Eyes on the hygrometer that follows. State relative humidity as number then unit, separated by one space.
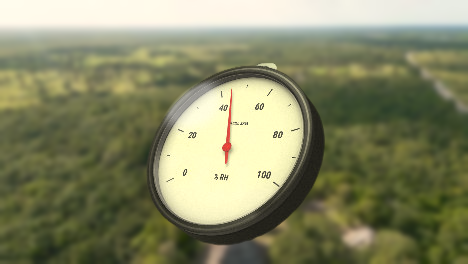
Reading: 45 %
